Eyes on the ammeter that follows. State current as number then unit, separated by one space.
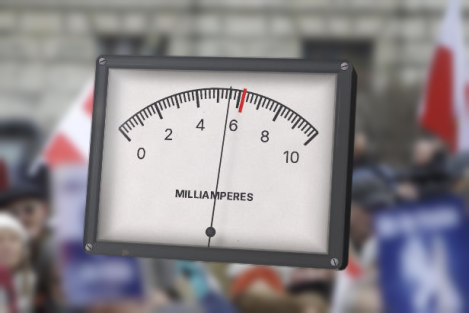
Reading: 5.6 mA
